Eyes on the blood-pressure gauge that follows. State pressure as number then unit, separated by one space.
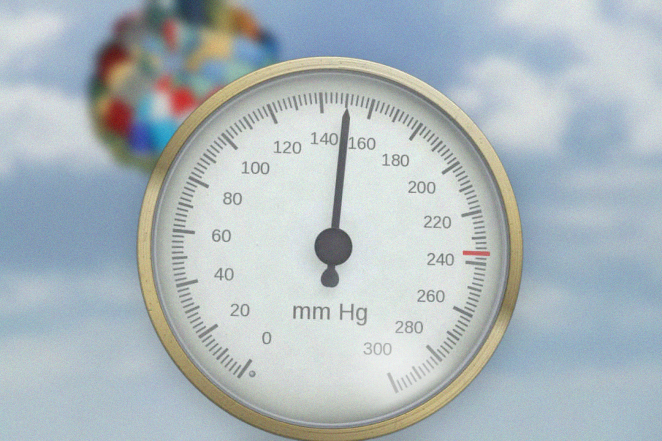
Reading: 150 mmHg
